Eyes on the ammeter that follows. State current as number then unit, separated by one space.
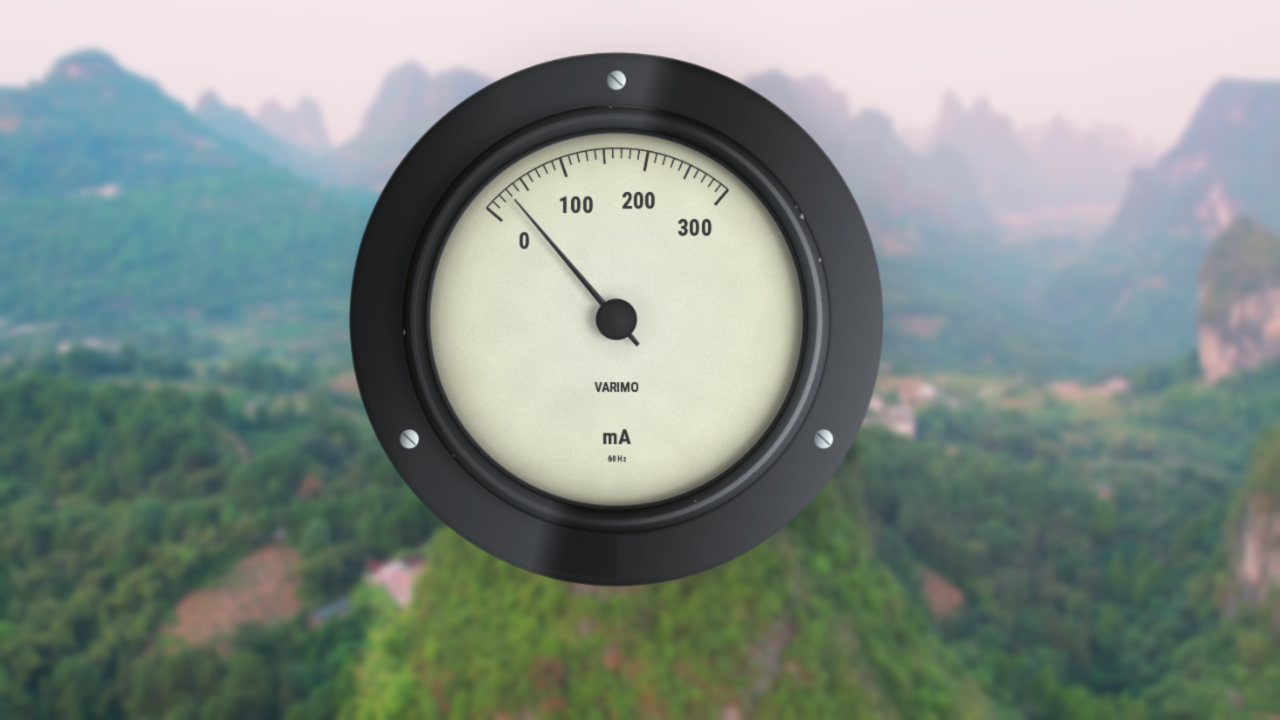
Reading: 30 mA
